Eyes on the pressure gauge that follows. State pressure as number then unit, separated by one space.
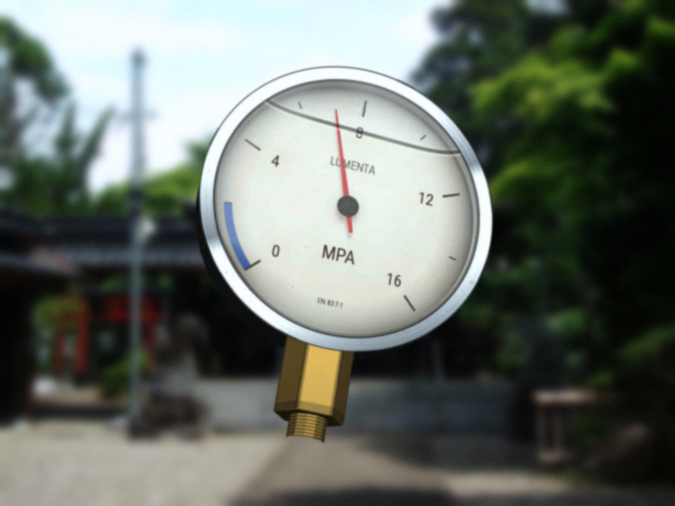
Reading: 7 MPa
